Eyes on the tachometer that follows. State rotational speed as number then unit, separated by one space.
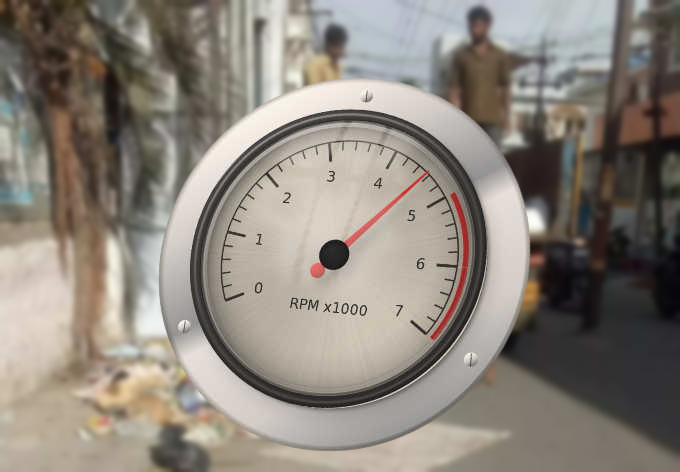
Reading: 4600 rpm
